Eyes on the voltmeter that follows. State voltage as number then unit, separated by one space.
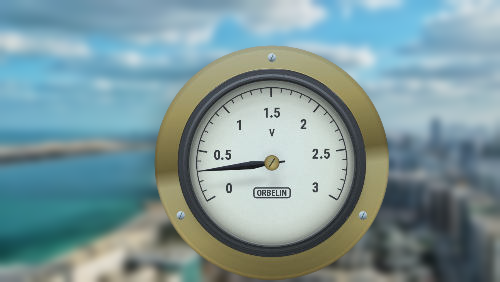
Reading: 0.3 V
